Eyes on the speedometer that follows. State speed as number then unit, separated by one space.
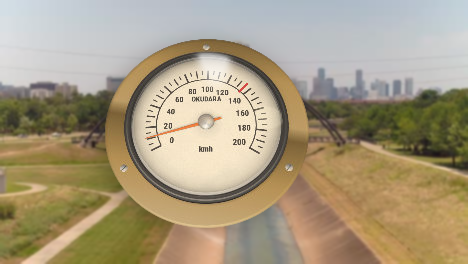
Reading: 10 km/h
